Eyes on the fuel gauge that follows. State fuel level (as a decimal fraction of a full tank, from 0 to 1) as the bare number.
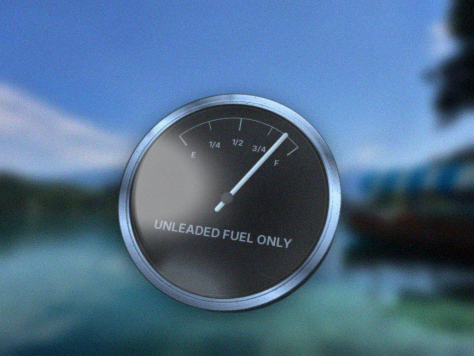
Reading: 0.875
